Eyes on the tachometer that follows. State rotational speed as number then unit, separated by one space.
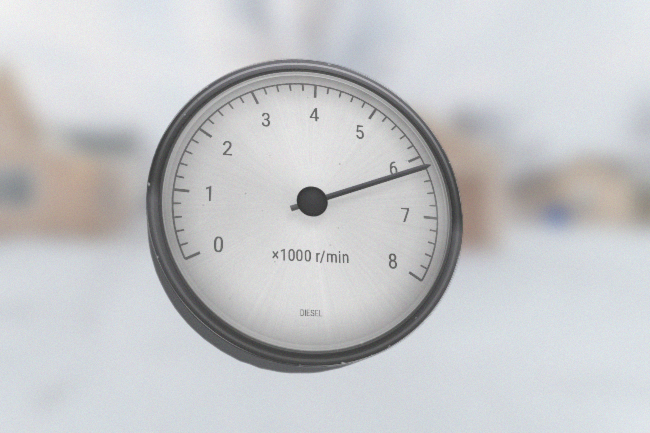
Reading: 6200 rpm
